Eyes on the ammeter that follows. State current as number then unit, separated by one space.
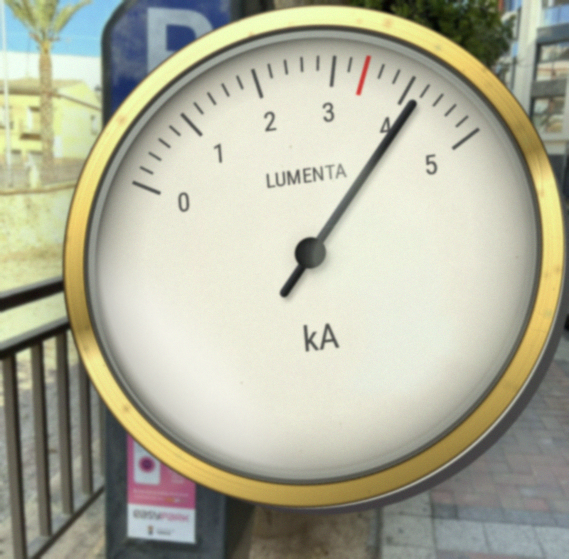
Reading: 4.2 kA
